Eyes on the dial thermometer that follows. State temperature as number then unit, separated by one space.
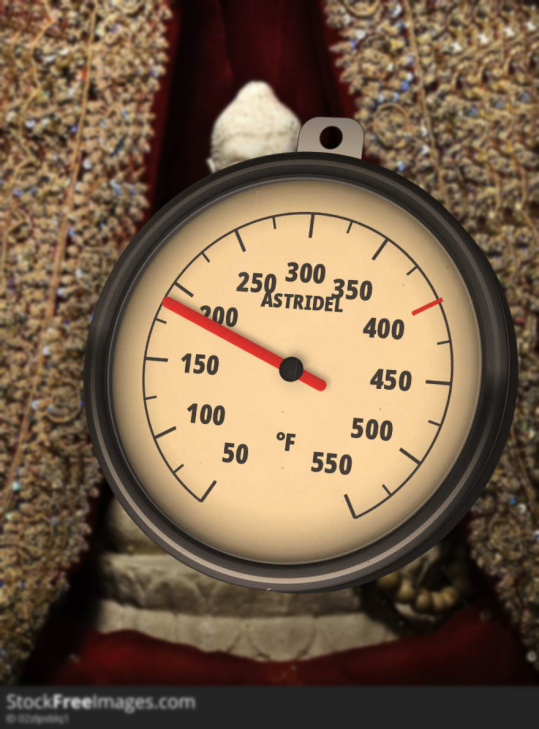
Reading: 187.5 °F
